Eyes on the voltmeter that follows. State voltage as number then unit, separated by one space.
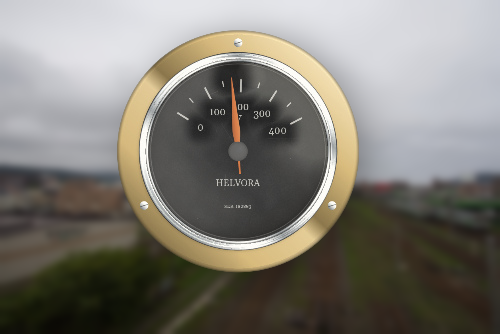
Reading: 175 V
